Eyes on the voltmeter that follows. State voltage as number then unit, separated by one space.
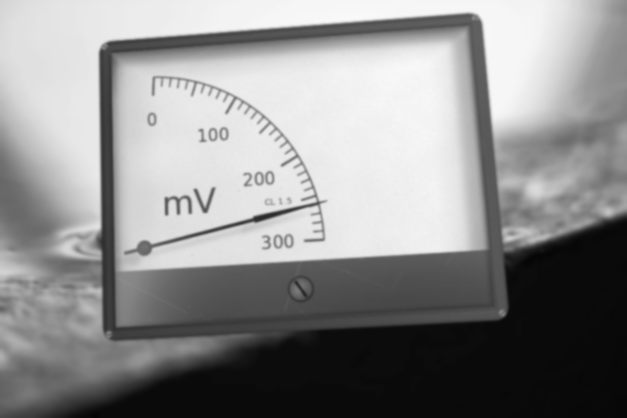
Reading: 260 mV
